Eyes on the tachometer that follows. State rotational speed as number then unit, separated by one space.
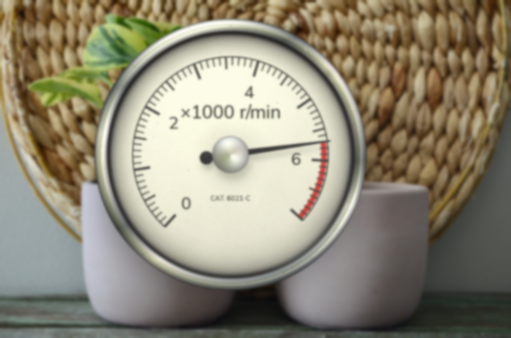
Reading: 5700 rpm
